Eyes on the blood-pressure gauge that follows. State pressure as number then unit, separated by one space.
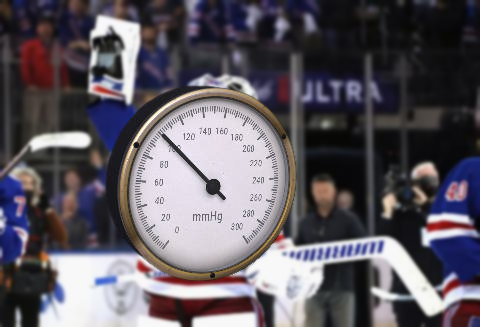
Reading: 100 mmHg
